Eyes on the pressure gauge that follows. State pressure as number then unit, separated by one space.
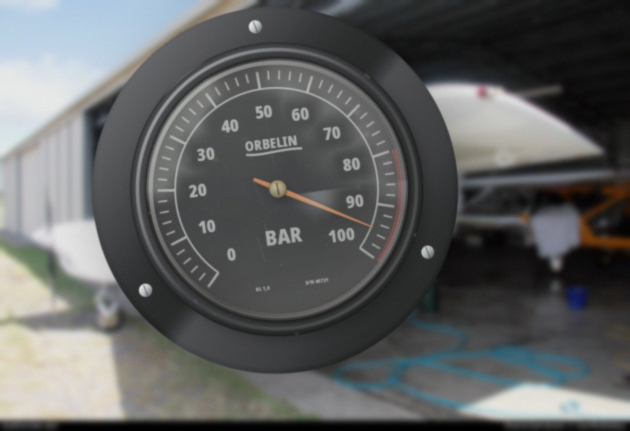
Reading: 95 bar
